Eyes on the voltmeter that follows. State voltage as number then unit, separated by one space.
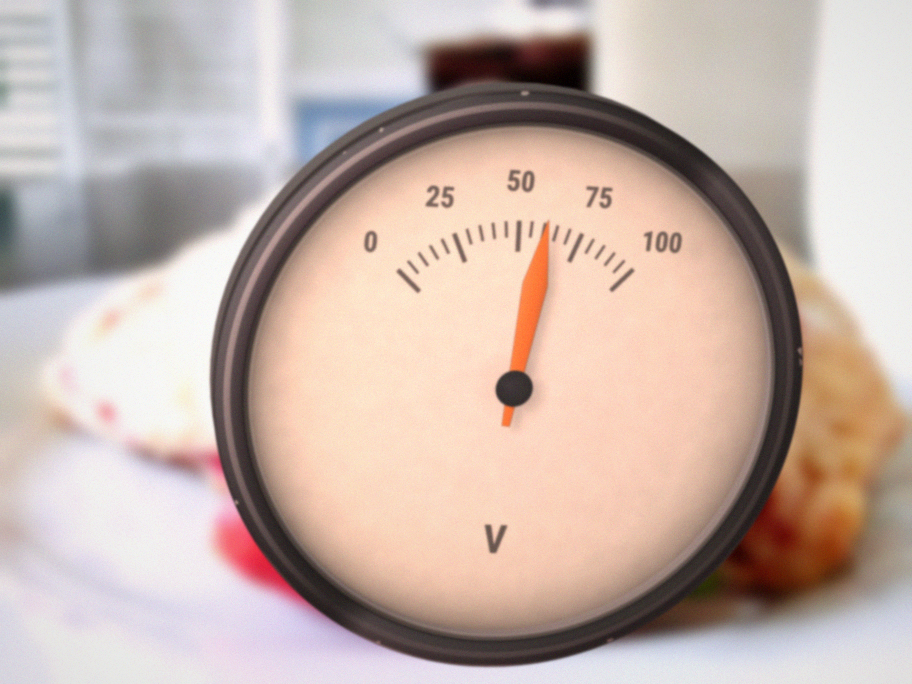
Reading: 60 V
